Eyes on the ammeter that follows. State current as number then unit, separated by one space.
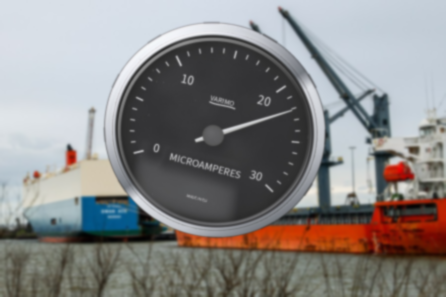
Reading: 22 µA
